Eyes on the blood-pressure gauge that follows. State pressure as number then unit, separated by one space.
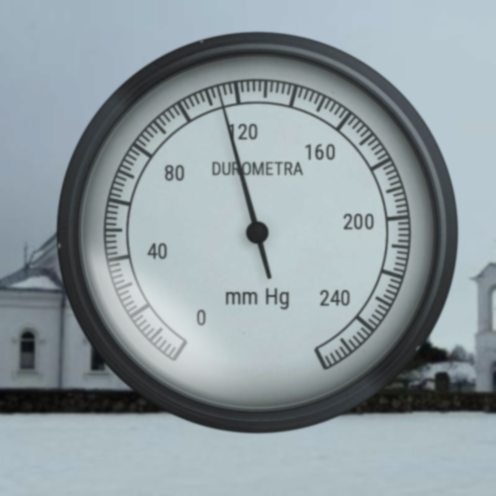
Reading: 114 mmHg
